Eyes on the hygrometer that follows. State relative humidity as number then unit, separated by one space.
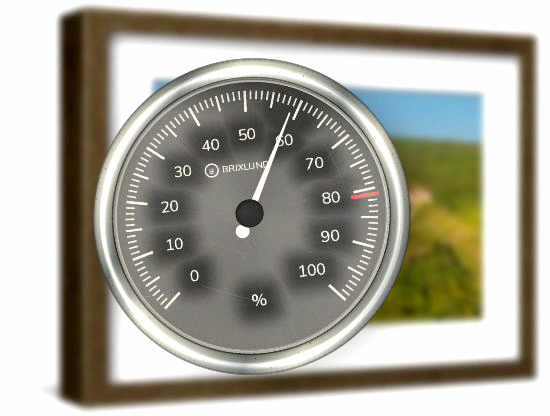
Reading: 59 %
